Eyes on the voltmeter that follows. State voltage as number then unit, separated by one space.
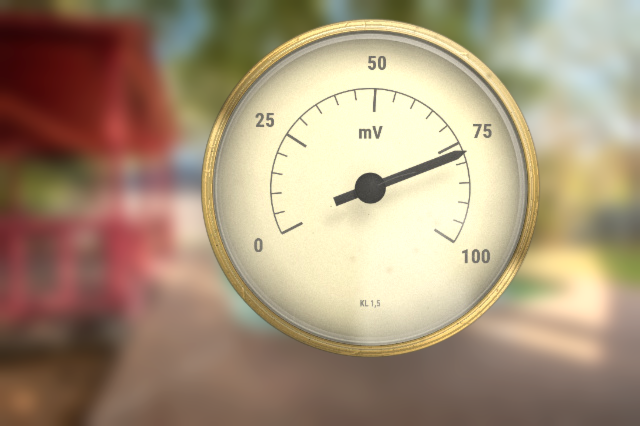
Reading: 77.5 mV
